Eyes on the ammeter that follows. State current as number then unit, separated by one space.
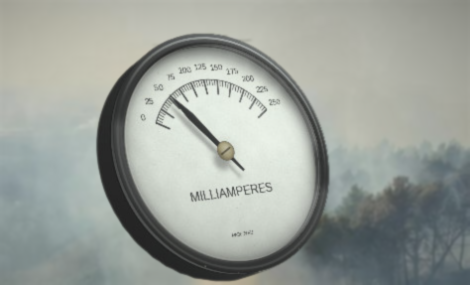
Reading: 50 mA
